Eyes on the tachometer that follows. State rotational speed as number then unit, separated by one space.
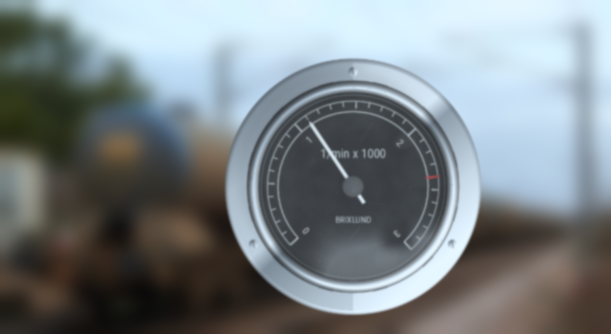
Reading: 1100 rpm
